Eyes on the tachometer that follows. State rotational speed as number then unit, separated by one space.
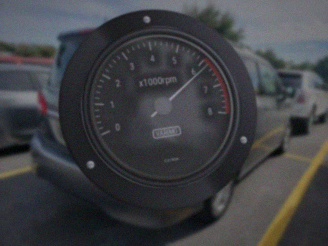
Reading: 6200 rpm
